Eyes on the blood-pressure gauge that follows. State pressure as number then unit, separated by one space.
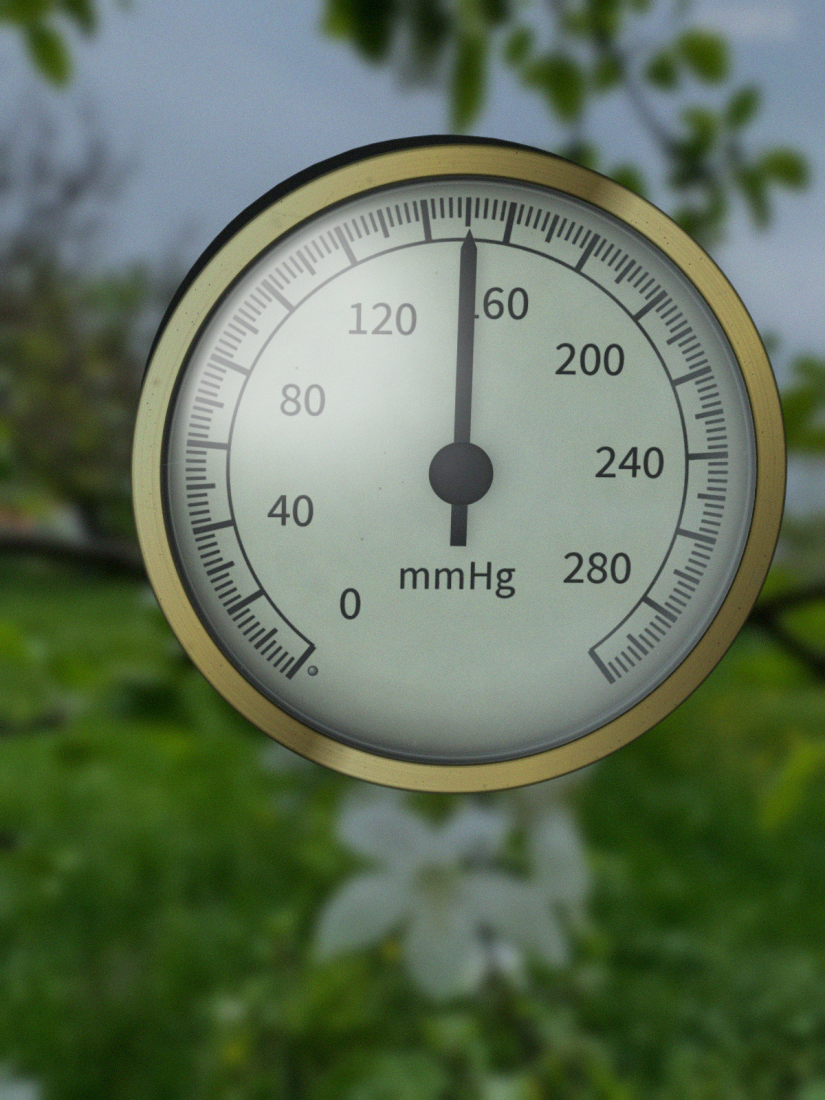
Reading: 150 mmHg
